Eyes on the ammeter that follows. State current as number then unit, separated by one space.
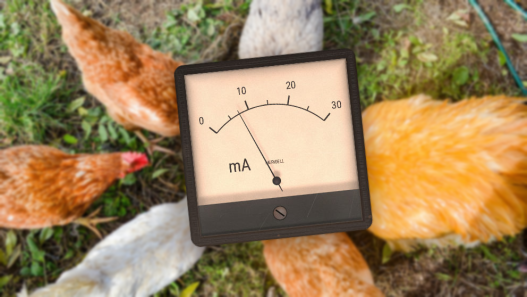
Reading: 7.5 mA
